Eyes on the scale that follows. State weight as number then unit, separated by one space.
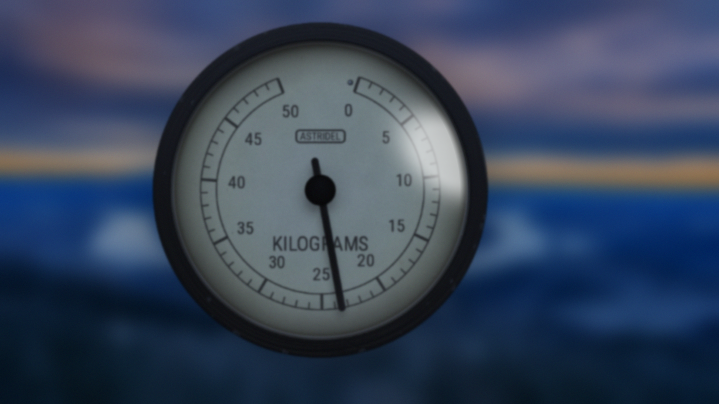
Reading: 23.5 kg
